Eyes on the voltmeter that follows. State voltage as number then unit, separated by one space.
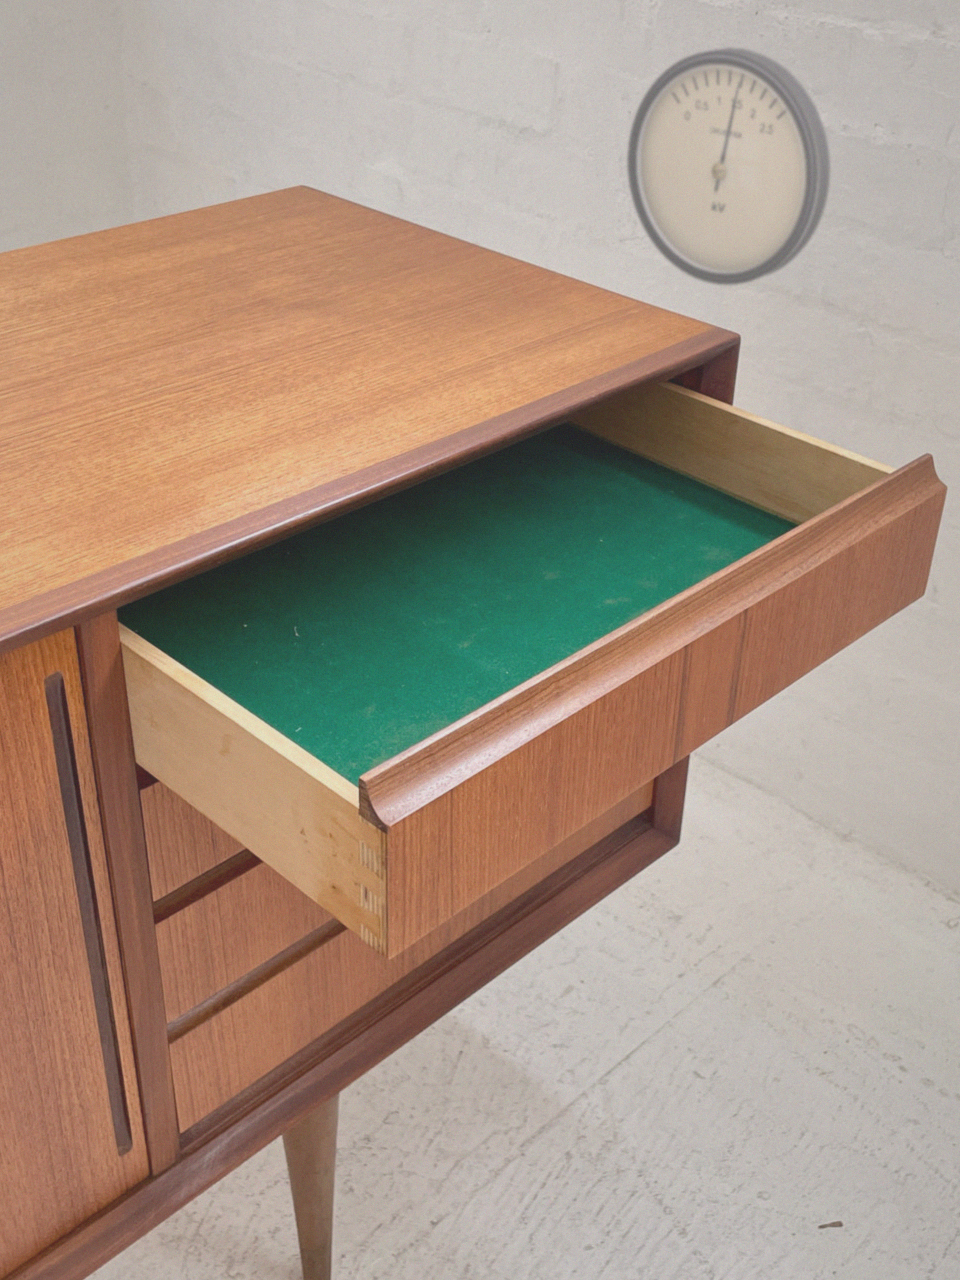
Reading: 1.5 kV
